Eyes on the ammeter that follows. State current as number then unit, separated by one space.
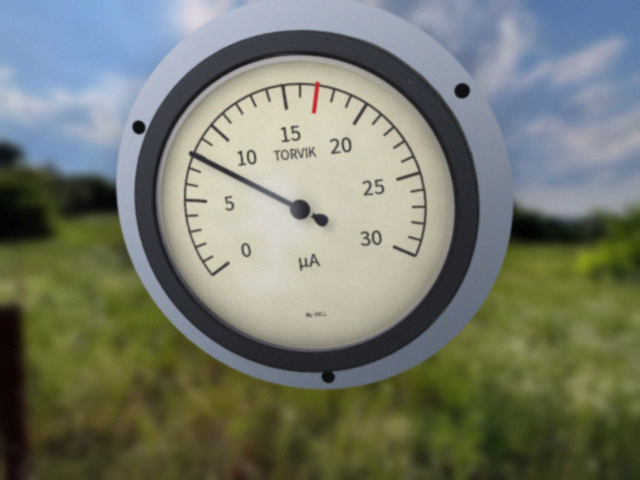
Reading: 8 µA
